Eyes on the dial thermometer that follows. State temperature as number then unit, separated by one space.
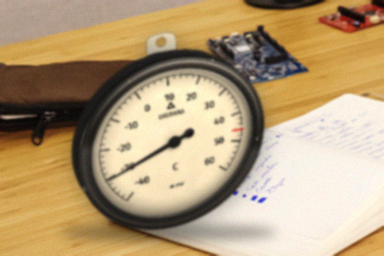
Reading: -30 °C
